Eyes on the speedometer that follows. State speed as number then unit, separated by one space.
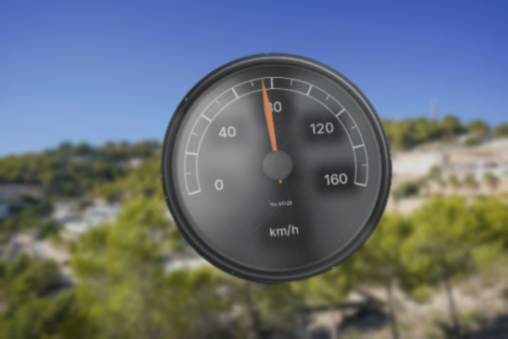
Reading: 75 km/h
